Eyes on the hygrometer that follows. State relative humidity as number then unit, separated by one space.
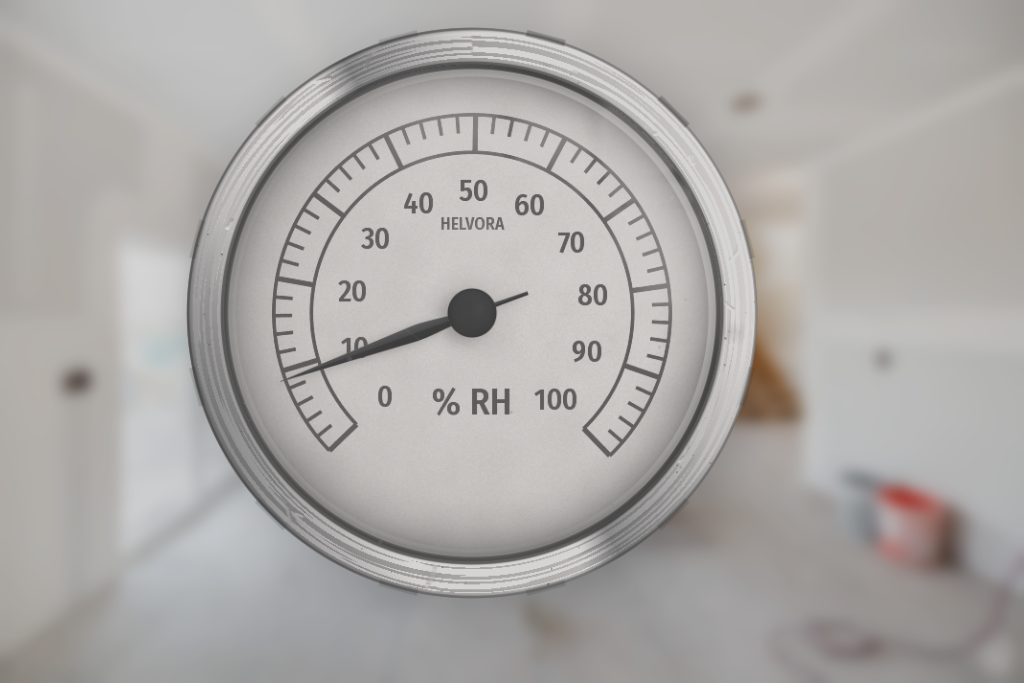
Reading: 9 %
